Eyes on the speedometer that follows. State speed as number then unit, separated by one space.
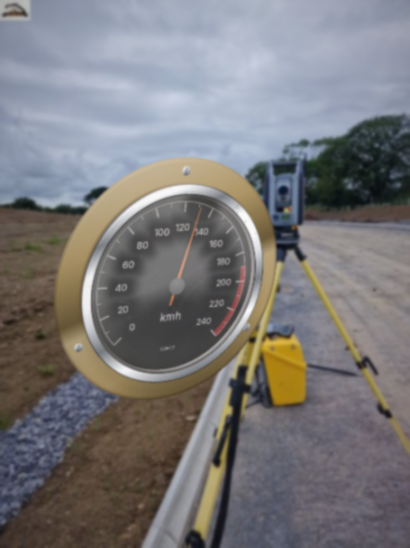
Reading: 130 km/h
